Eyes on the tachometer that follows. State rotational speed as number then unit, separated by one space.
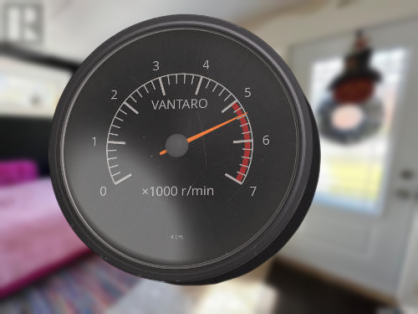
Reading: 5400 rpm
